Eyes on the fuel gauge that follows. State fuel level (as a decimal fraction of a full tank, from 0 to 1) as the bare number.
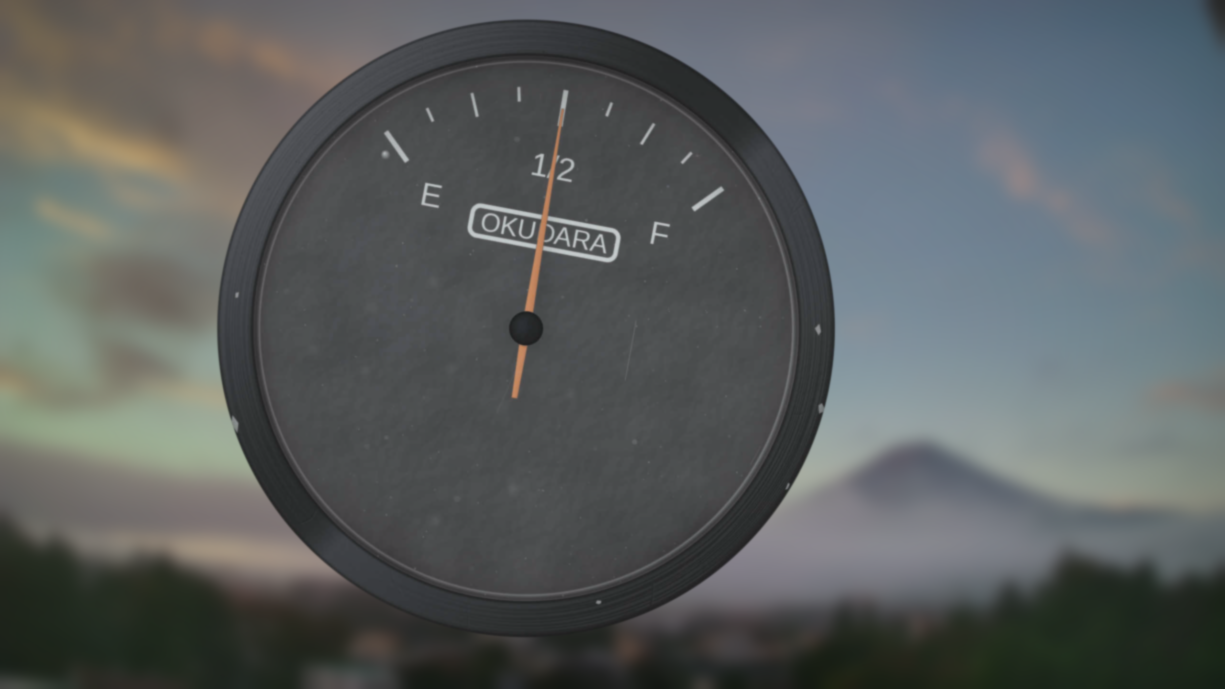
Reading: 0.5
